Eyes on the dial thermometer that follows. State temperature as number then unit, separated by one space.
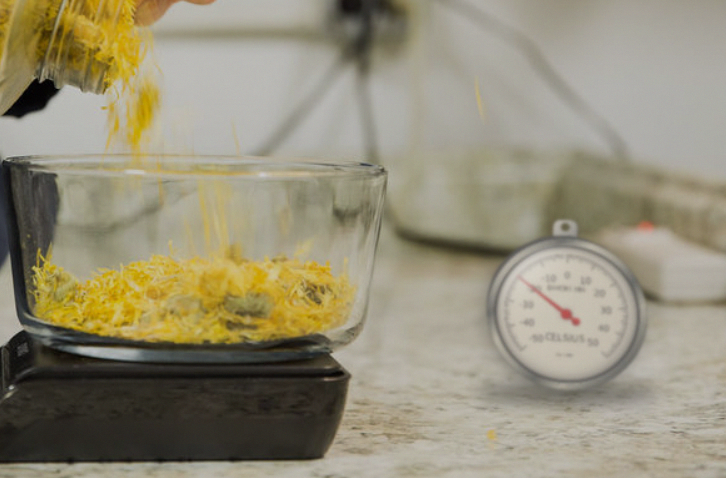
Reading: -20 °C
